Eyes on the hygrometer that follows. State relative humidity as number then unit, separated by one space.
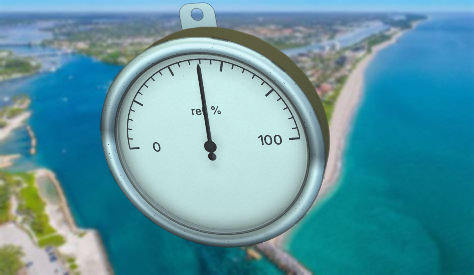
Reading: 52 %
